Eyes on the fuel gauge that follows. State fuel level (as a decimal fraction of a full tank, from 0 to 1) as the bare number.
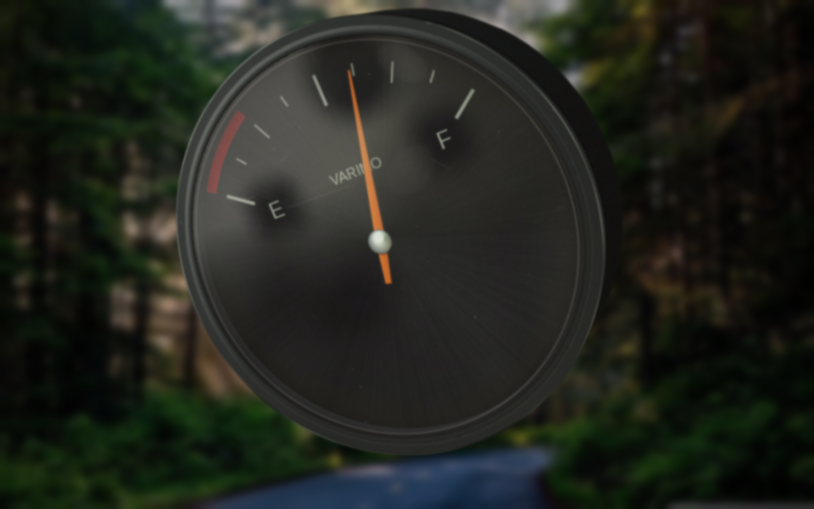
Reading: 0.625
